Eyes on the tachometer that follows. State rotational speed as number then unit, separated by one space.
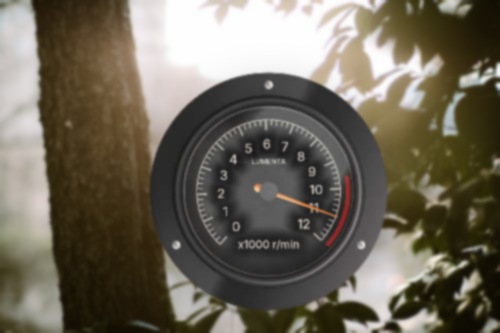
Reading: 11000 rpm
